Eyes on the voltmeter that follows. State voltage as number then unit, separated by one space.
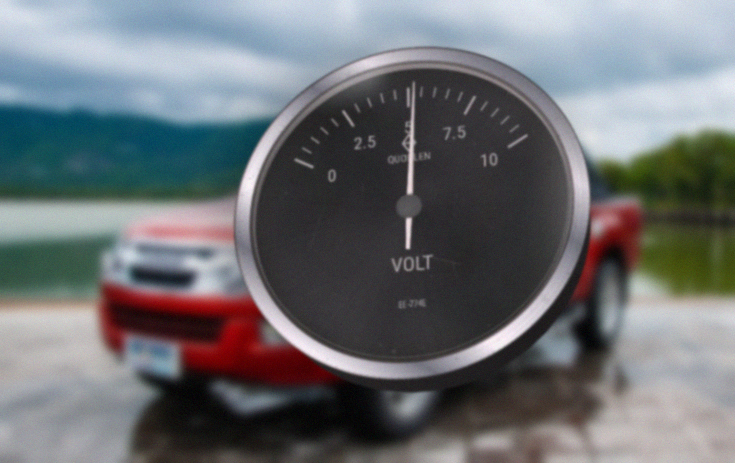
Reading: 5.25 V
